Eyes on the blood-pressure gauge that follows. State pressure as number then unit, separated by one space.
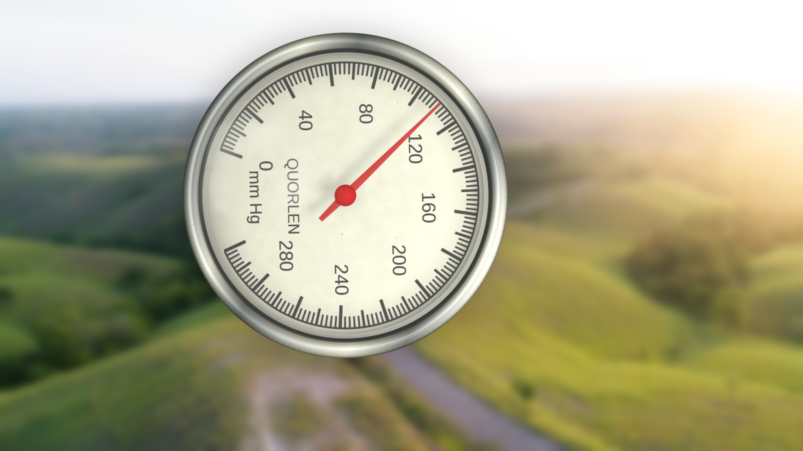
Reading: 110 mmHg
